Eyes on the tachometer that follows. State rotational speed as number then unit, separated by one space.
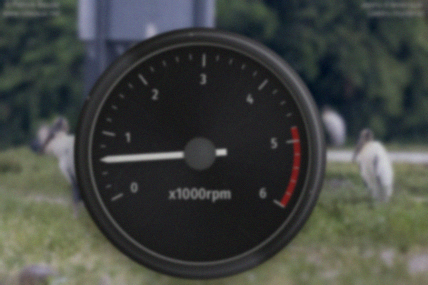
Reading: 600 rpm
